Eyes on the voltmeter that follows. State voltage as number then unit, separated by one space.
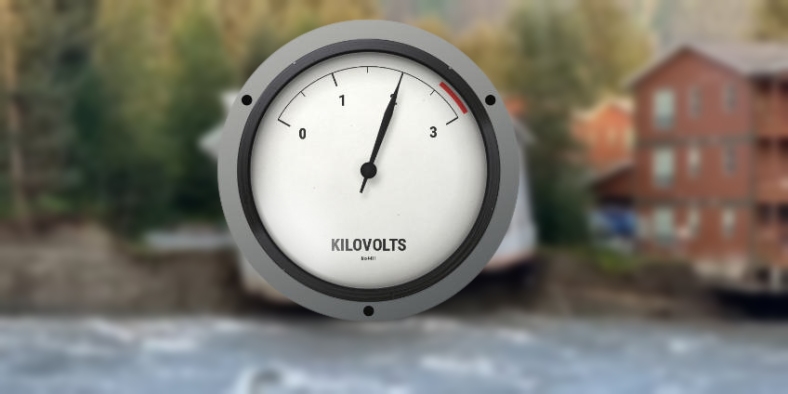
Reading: 2 kV
